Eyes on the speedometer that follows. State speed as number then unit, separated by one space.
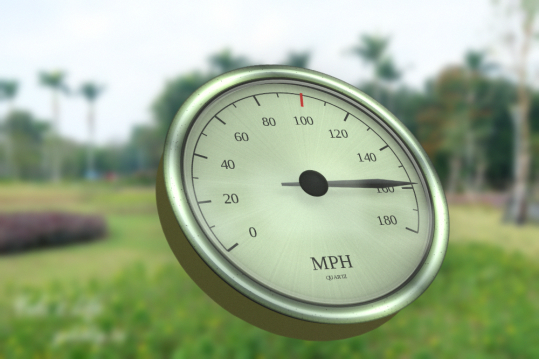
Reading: 160 mph
